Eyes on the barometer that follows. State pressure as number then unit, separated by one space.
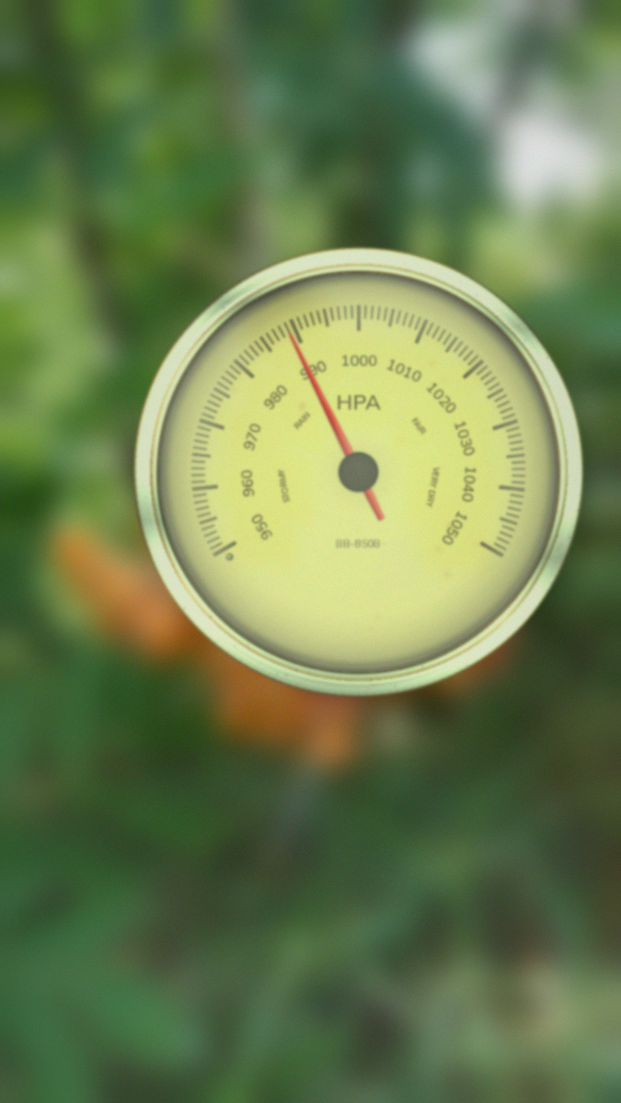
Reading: 989 hPa
